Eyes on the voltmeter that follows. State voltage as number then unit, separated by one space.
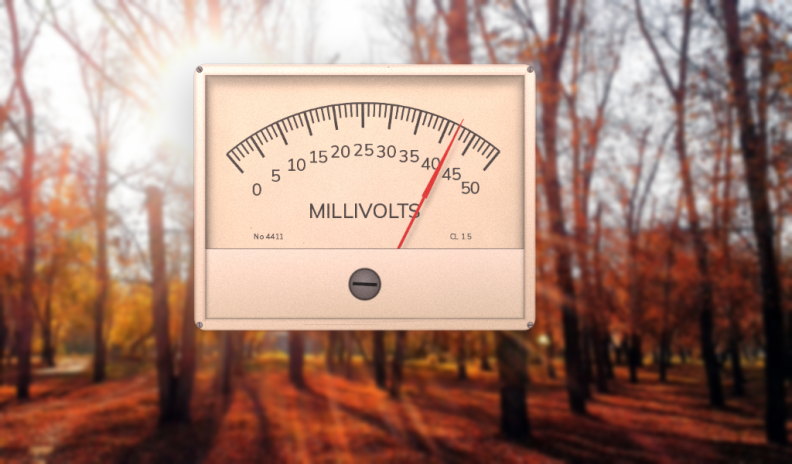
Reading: 42 mV
